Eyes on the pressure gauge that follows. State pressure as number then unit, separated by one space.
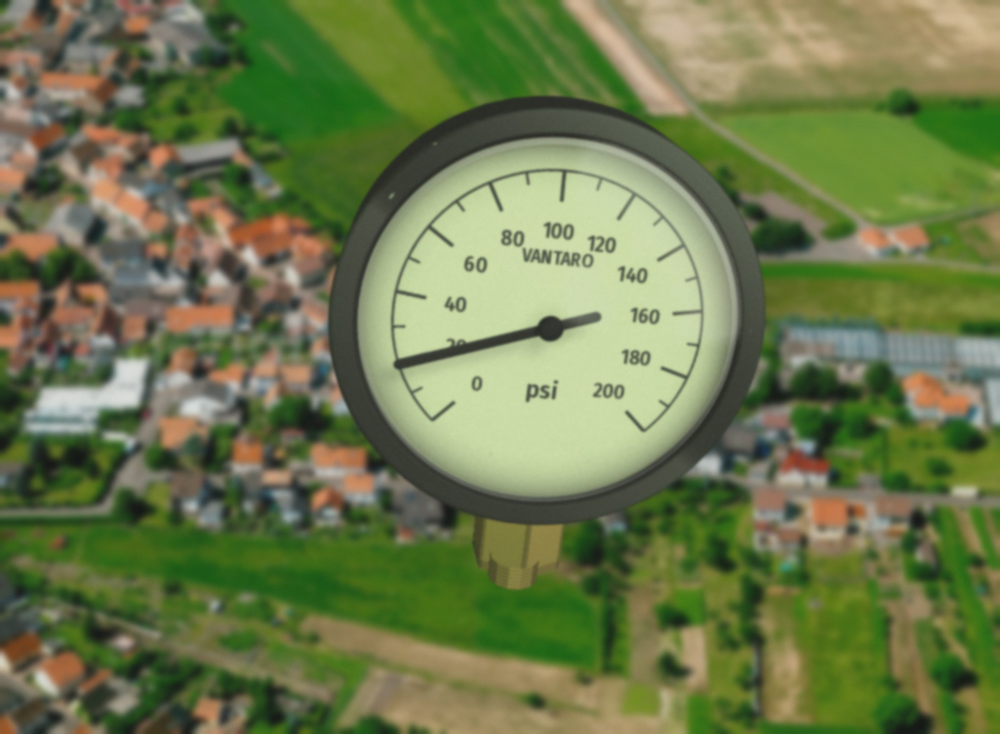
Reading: 20 psi
